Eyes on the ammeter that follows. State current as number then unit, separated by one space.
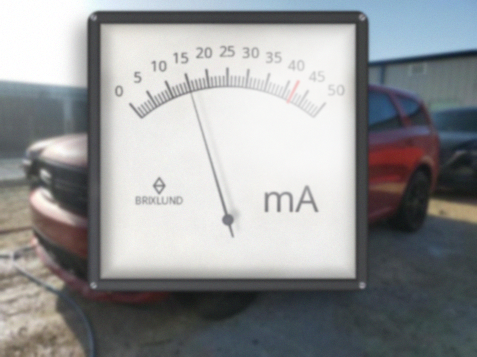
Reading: 15 mA
